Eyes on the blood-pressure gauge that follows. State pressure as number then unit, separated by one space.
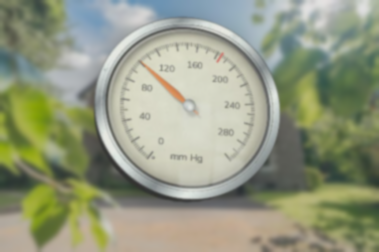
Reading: 100 mmHg
